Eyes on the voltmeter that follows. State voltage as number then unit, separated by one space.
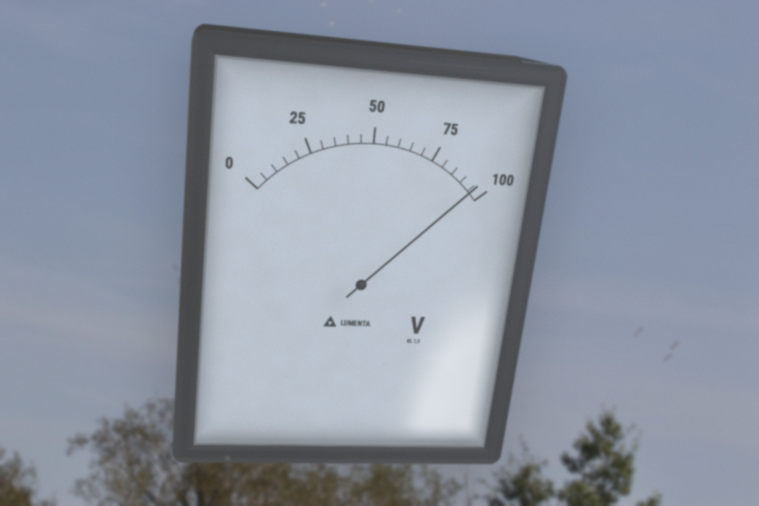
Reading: 95 V
